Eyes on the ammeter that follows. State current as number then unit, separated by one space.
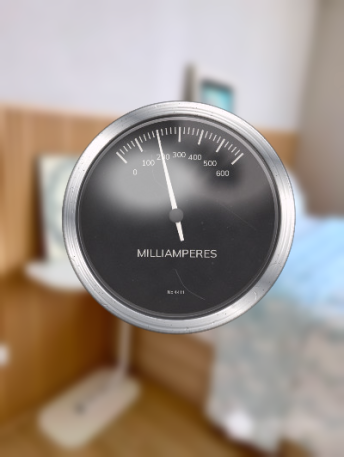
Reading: 200 mA
